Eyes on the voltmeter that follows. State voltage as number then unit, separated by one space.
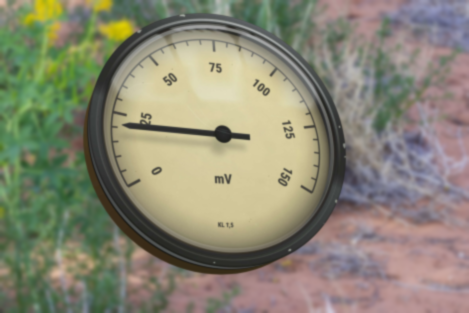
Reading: 20 mV
